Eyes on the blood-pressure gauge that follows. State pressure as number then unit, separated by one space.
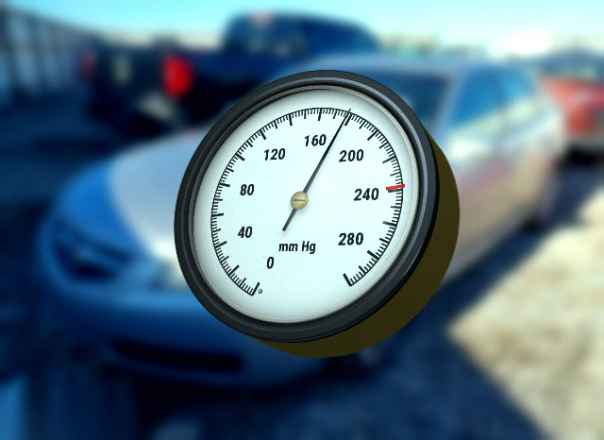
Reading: 180 mmHg
